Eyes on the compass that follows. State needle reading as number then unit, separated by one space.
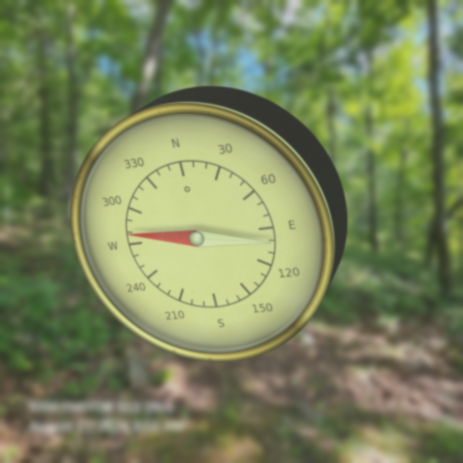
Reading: 280 °
